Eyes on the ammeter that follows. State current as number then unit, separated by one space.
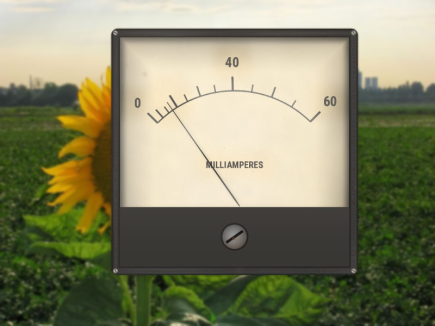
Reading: 17.5 mA
